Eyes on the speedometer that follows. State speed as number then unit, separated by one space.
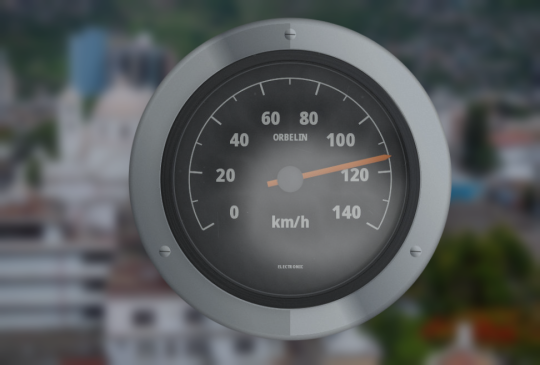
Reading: 115 km/h
